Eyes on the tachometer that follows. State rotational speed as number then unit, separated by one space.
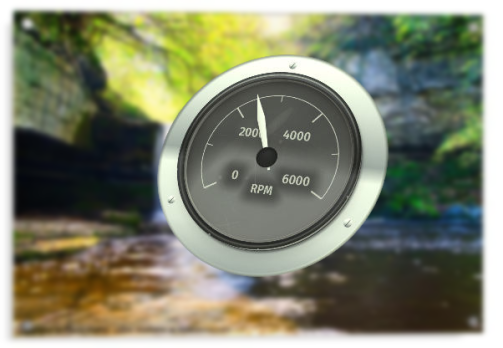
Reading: 2500 rpm
